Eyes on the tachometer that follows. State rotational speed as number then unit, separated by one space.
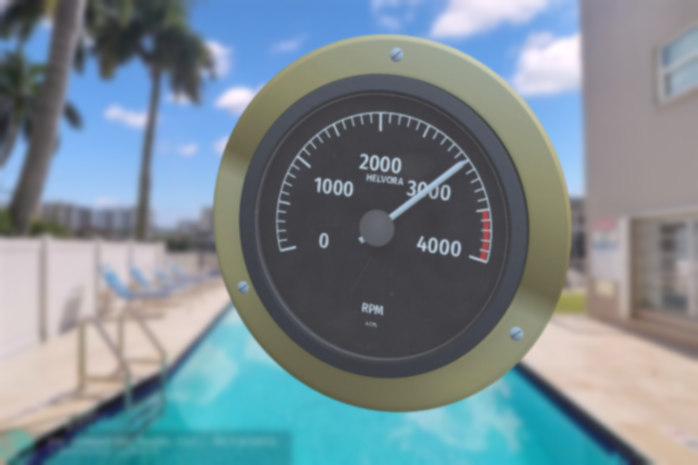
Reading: 3000 rpm
